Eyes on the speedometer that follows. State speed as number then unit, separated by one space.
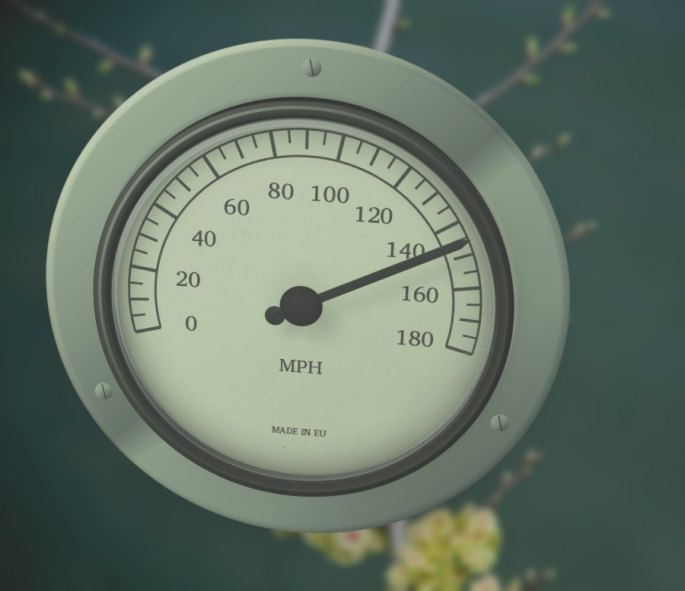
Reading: 145 mph
